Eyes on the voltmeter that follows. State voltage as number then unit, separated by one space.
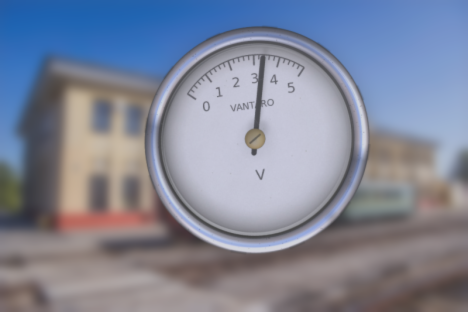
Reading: 3.4 V
